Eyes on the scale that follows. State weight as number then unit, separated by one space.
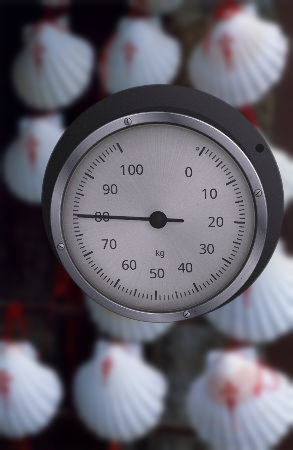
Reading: 80 kg
